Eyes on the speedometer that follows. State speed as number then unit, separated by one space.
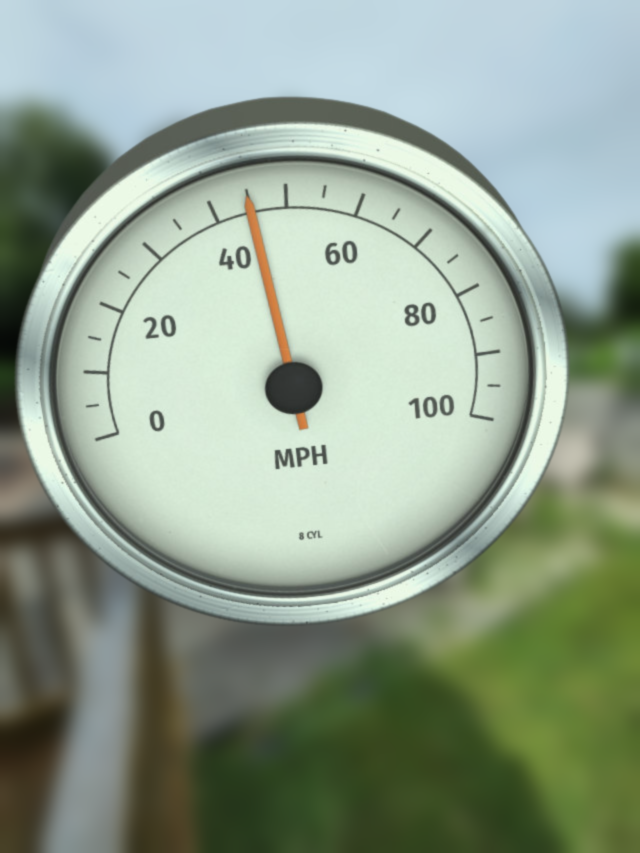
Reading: 45 mph
